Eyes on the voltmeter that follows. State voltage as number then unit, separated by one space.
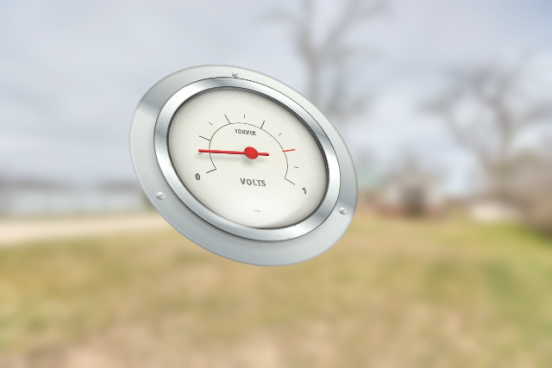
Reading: 0.1 V
